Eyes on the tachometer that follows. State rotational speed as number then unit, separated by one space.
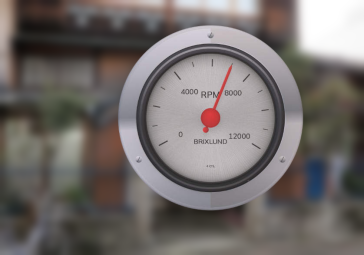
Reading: 7000 rpm
